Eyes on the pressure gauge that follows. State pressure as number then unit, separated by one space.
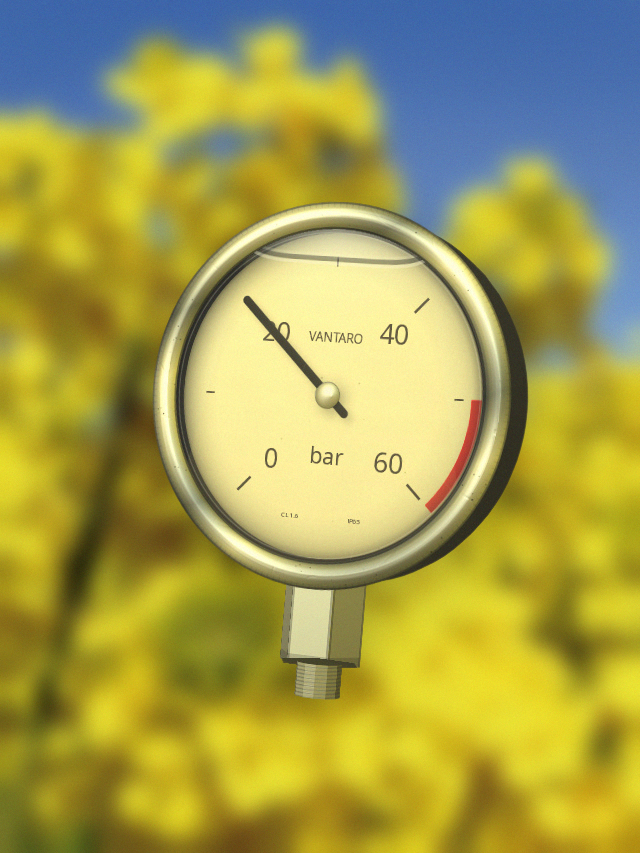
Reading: 20 bar
